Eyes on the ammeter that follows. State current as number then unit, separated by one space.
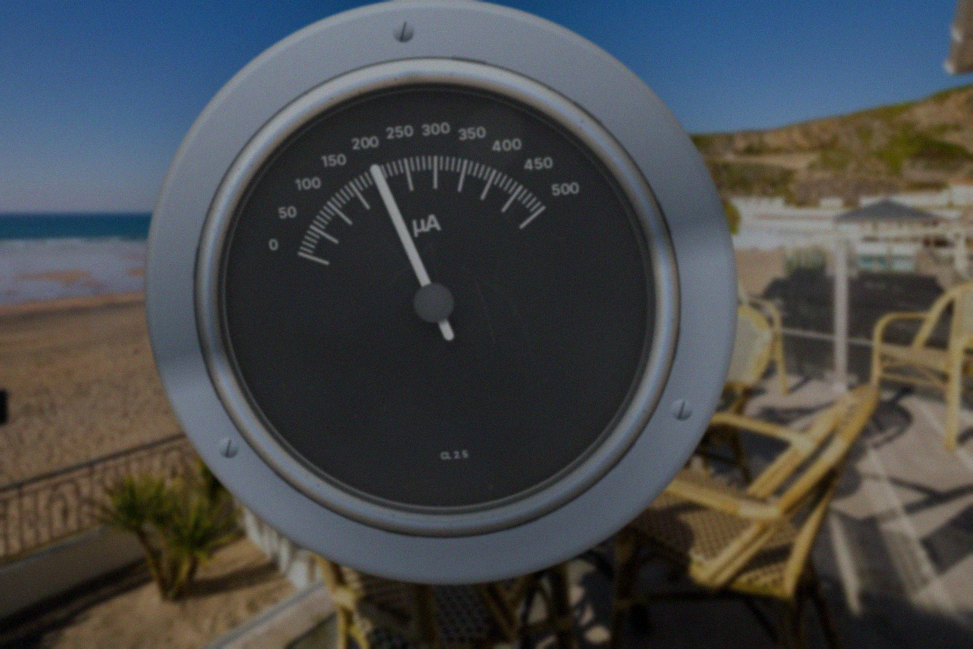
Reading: 200 µA
